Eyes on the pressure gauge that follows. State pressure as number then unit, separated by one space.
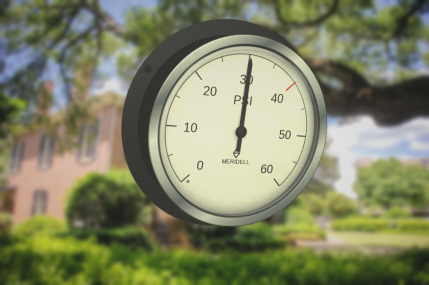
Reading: 30 psi
